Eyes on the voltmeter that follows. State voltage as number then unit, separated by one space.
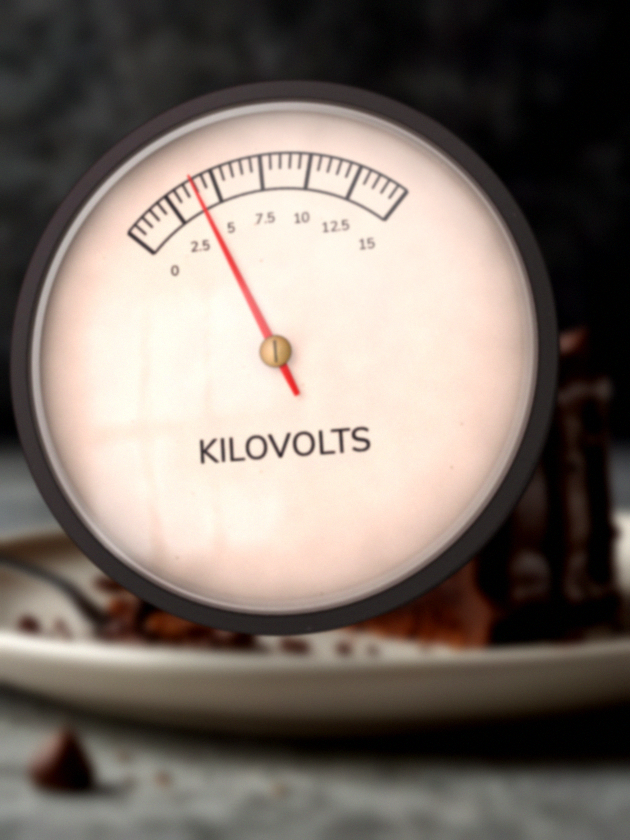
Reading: 4 kV
